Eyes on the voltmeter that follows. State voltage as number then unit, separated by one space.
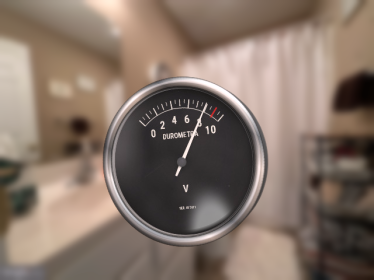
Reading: 8 V
